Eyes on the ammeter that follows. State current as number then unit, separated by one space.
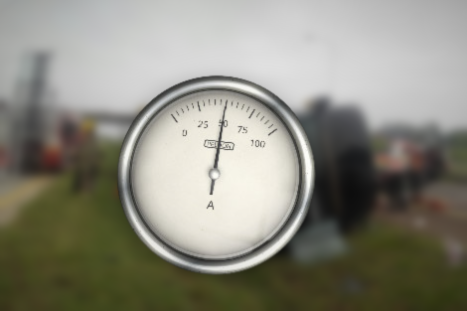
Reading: 50 A
